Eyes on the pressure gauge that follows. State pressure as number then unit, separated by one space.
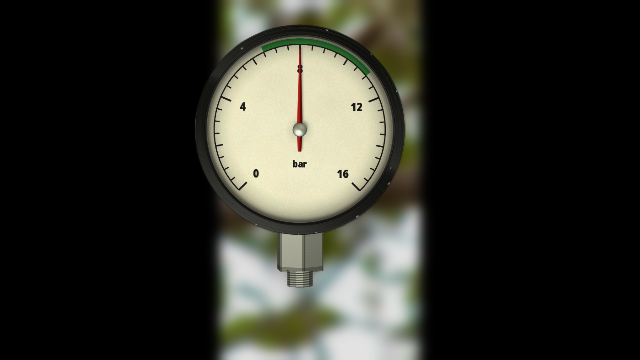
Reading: 8 bar
